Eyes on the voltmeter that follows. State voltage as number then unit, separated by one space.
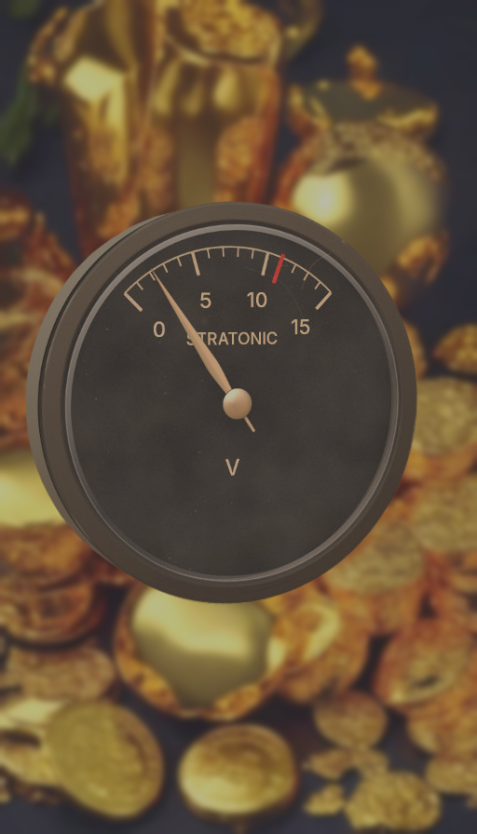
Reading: 2 V
